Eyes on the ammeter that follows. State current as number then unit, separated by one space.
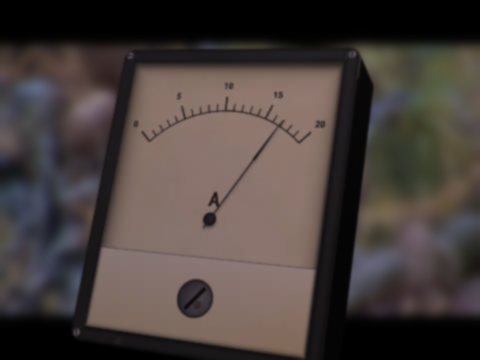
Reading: 17 A
